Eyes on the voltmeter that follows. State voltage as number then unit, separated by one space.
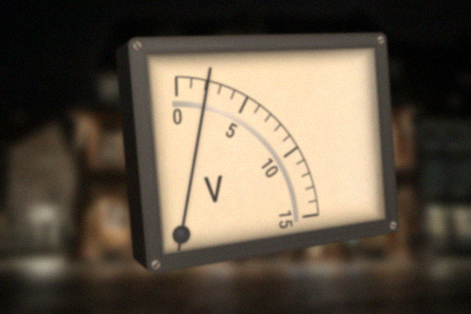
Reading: 2 V
